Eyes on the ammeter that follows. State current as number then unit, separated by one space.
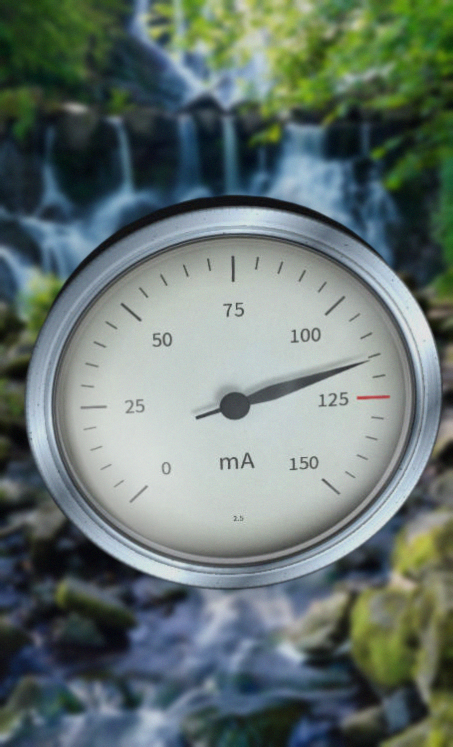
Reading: 115 mA
